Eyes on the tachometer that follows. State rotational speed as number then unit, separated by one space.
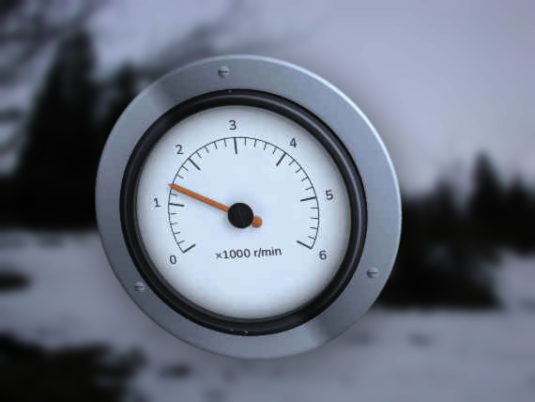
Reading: 1400 rpm
